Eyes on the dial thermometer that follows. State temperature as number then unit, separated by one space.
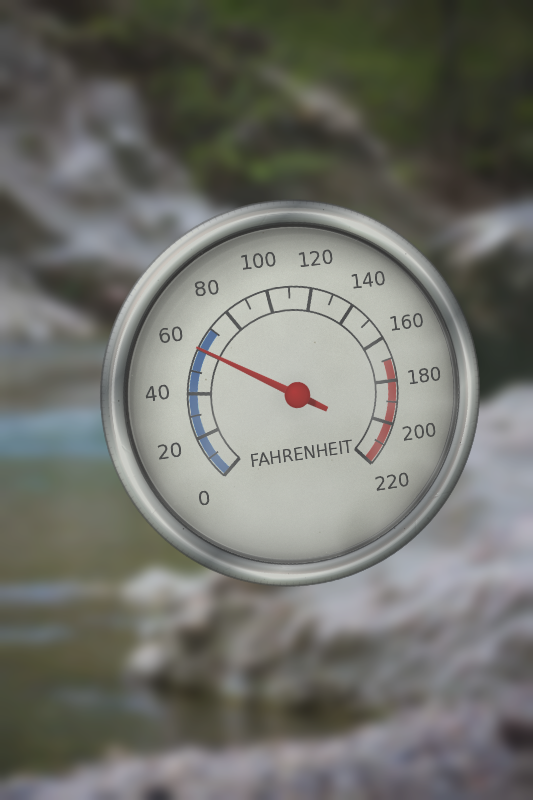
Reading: 60 °F
